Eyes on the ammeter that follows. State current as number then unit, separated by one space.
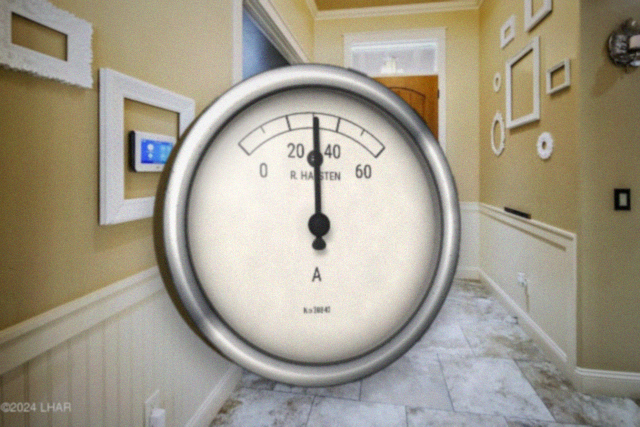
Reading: 30 A
